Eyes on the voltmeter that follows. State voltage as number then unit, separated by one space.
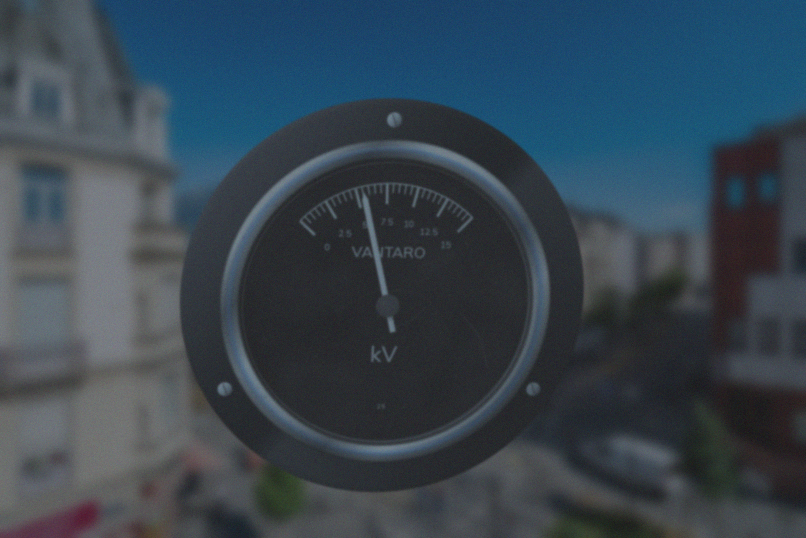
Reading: 5.5 kV
